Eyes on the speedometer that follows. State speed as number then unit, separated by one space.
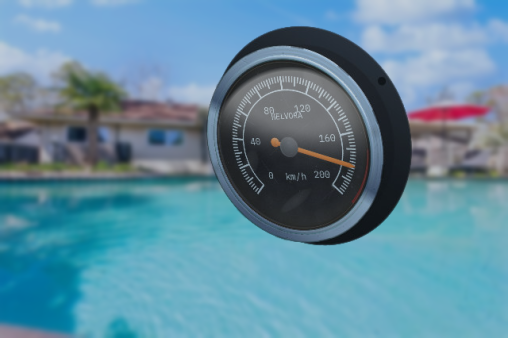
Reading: 180 km/h
